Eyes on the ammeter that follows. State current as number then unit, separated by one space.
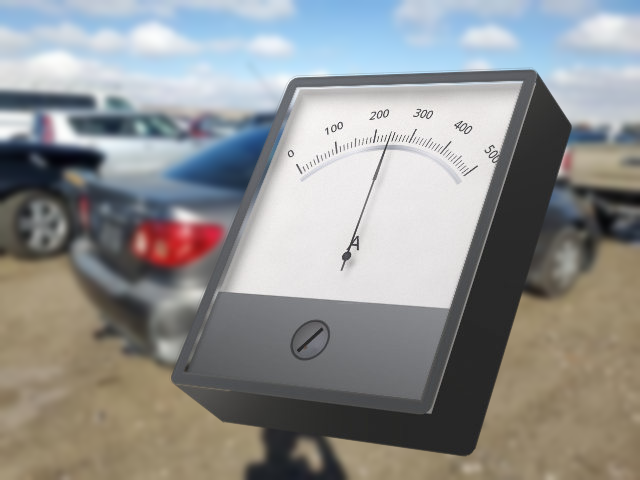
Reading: 250 A
